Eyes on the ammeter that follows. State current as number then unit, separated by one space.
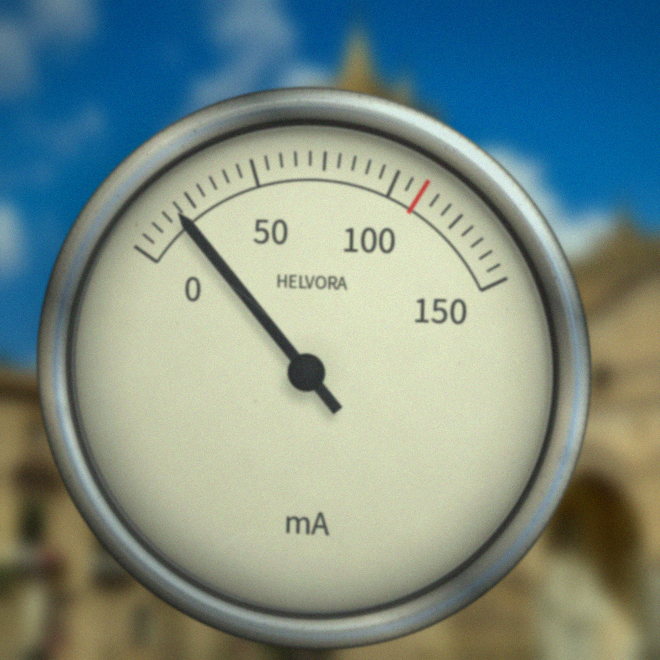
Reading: 20 mA
